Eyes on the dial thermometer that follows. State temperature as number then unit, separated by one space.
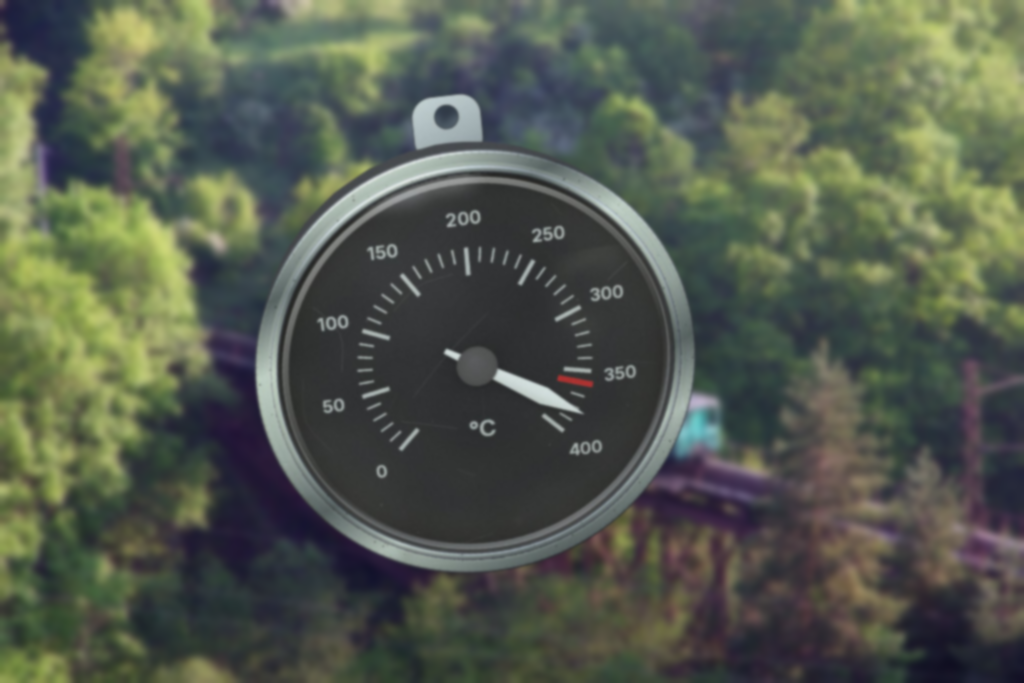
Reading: 380 °C
